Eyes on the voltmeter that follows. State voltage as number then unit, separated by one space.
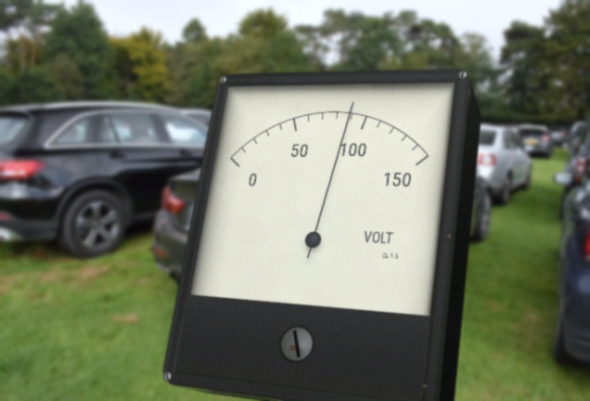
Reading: 90 V
